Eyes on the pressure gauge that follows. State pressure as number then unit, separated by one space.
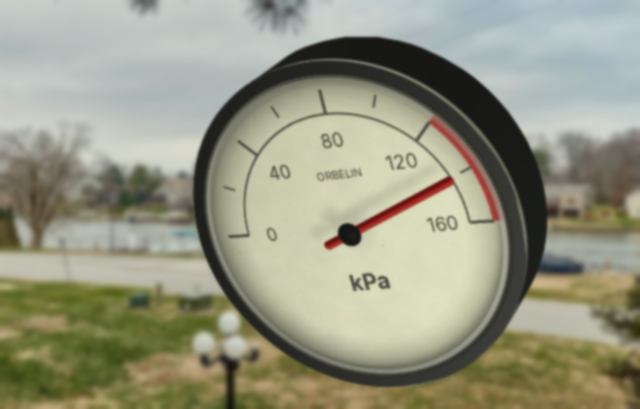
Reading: 140 kPa
